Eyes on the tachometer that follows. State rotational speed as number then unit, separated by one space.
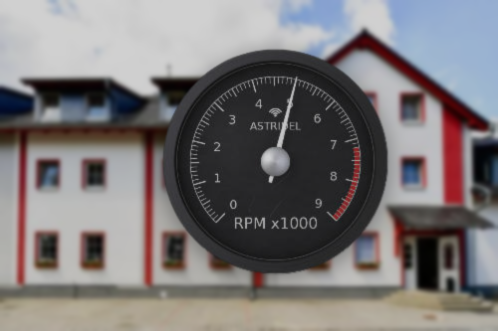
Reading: 5000 rpm
